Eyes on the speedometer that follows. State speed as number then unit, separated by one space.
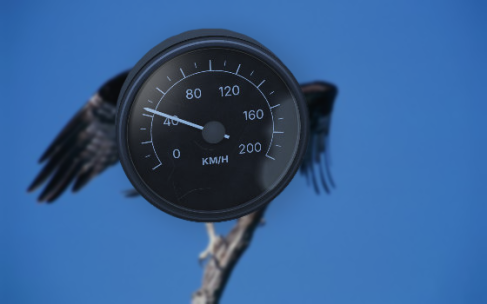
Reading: 45 km/h
